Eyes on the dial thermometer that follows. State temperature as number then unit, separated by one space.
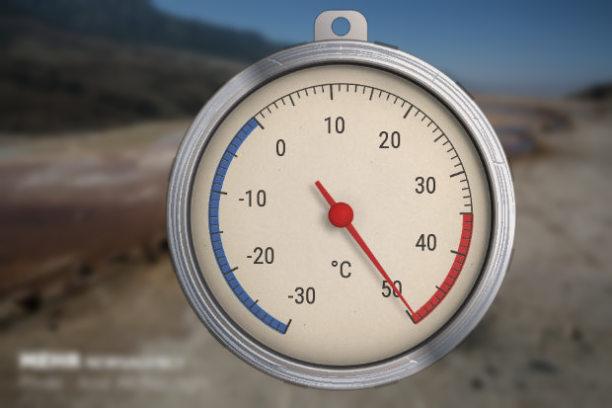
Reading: 49.5 °C
